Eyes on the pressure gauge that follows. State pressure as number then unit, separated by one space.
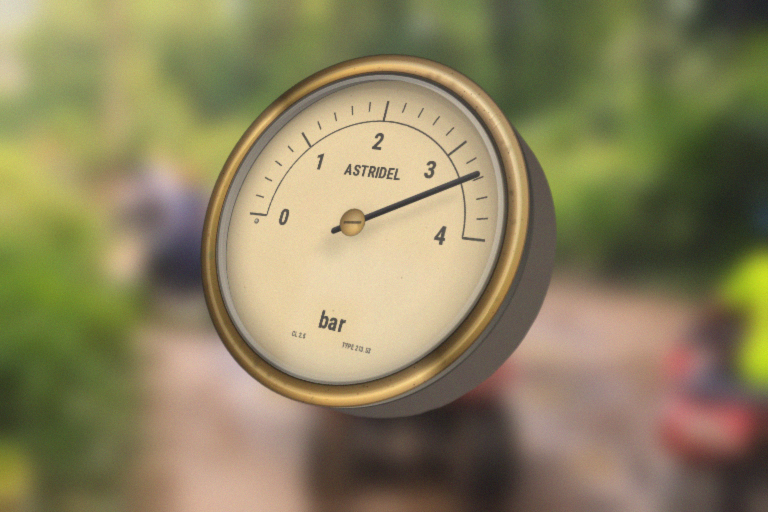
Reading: 3.4 bar
